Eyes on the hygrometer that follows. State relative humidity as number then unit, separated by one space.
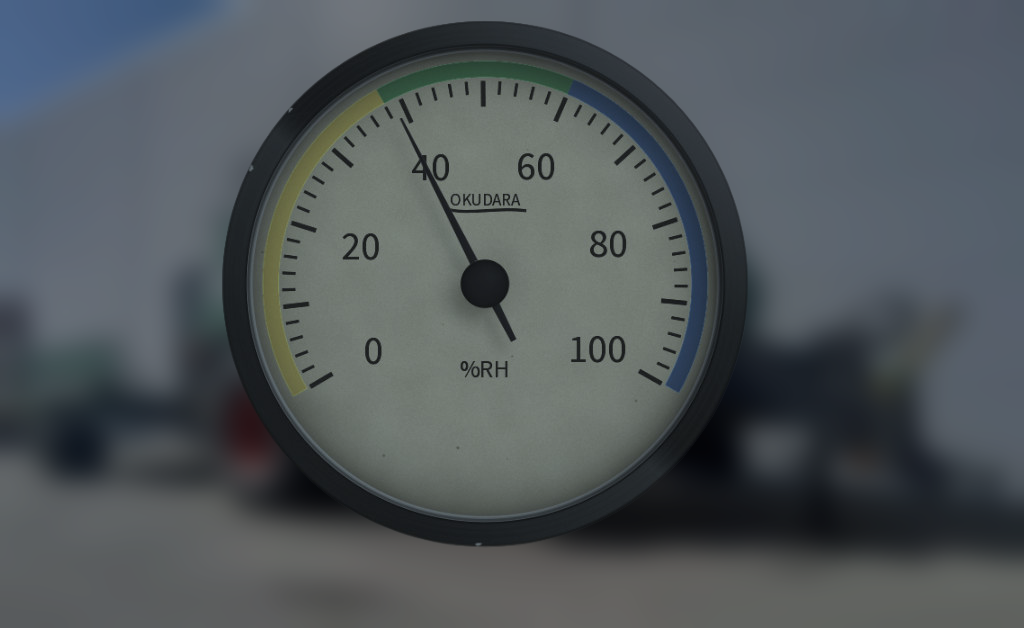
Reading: 39 %
